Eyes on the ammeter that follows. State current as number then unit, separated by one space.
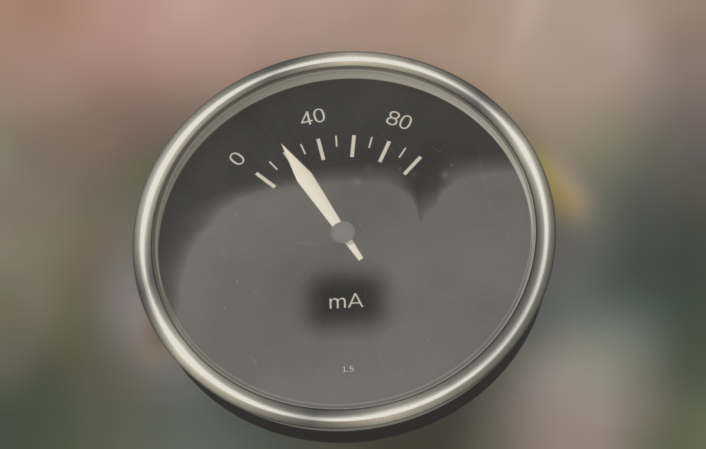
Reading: 20 mA
